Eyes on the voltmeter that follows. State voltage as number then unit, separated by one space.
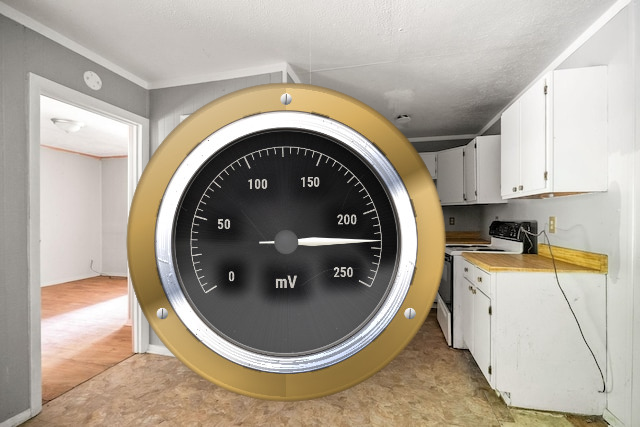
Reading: 220 mV
